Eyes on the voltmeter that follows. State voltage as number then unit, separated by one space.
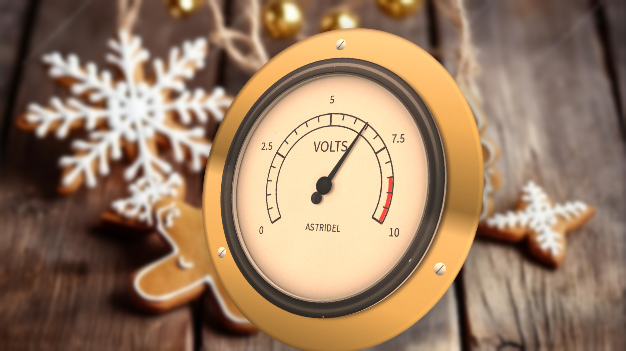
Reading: 6.5 V
